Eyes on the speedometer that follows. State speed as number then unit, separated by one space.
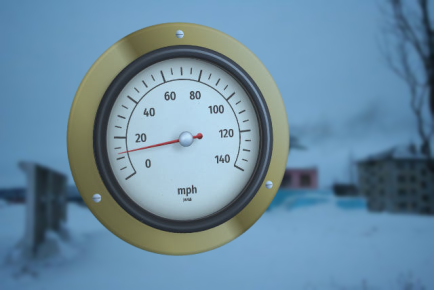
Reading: 12.5 mph
